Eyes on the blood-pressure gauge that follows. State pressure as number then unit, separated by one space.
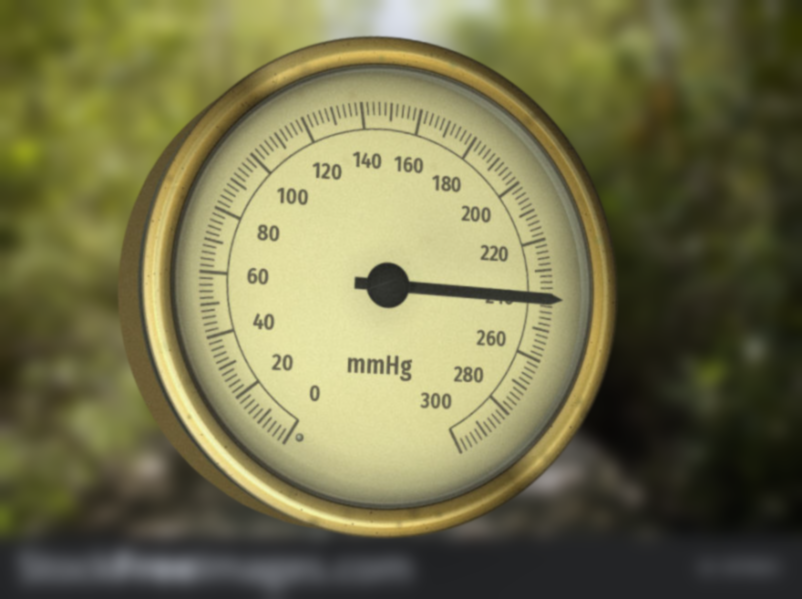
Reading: 240 mmHg
